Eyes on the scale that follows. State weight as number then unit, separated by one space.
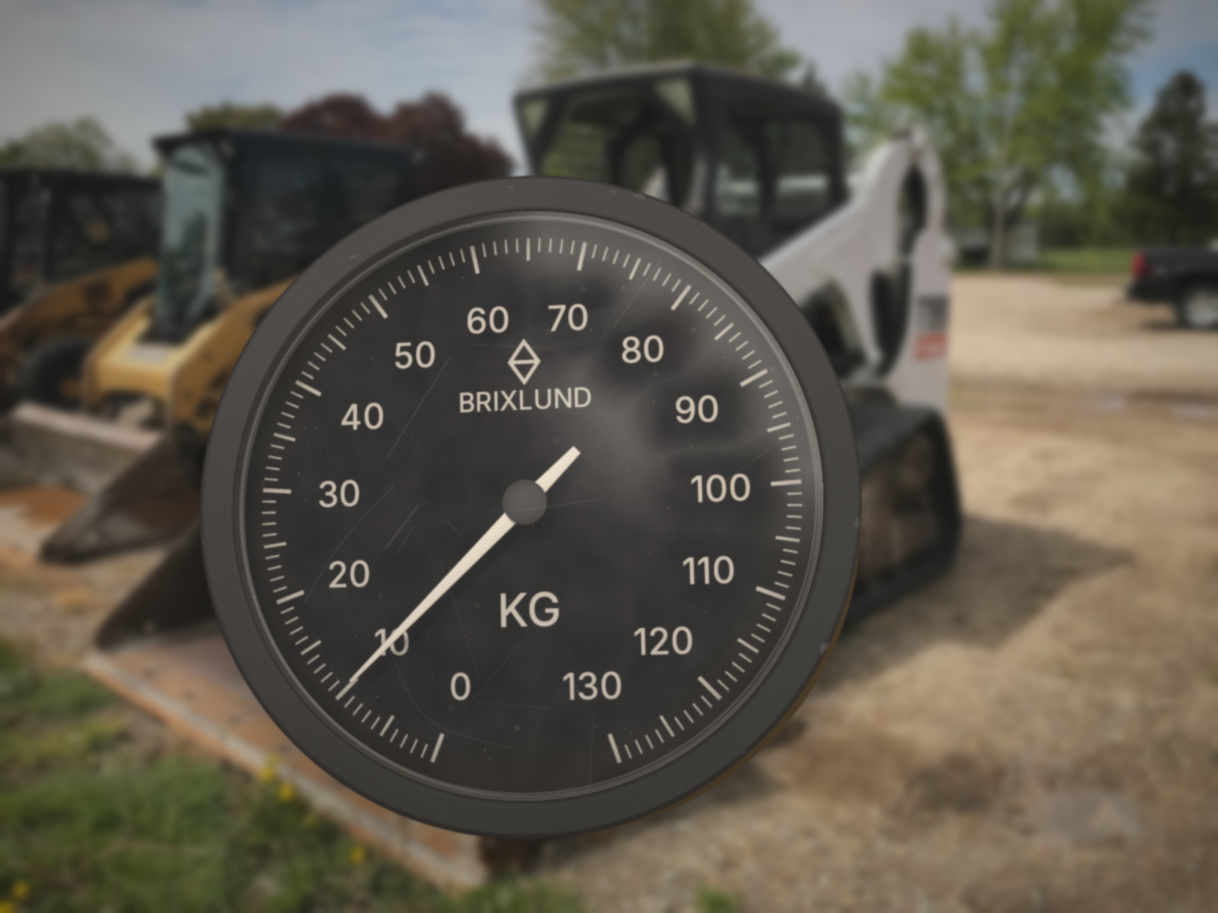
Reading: 10 kg
